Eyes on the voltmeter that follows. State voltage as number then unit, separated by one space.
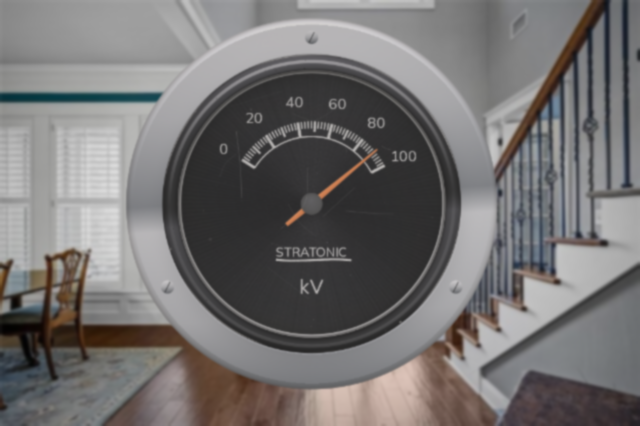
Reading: 90 kV
